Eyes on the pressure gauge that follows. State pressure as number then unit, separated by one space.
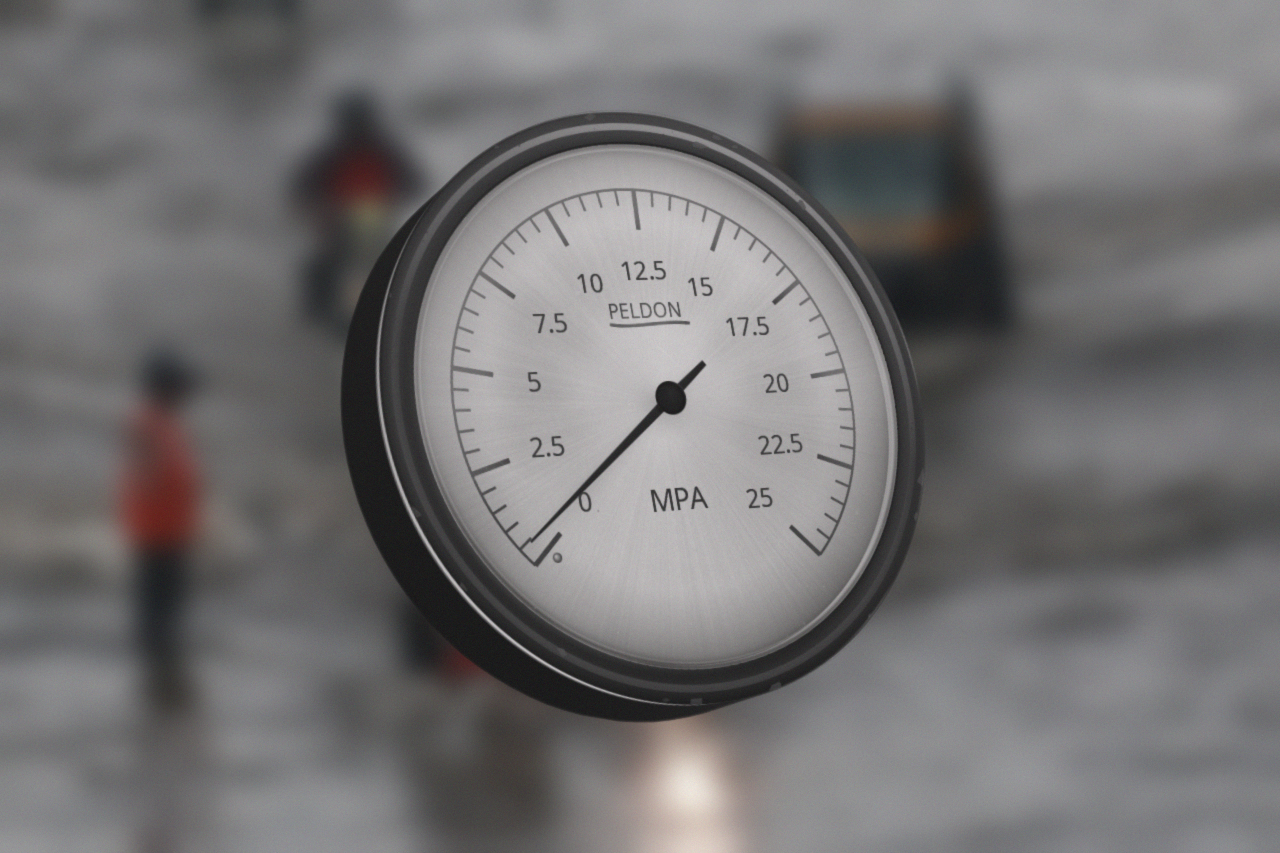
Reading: 0.5 MPa
